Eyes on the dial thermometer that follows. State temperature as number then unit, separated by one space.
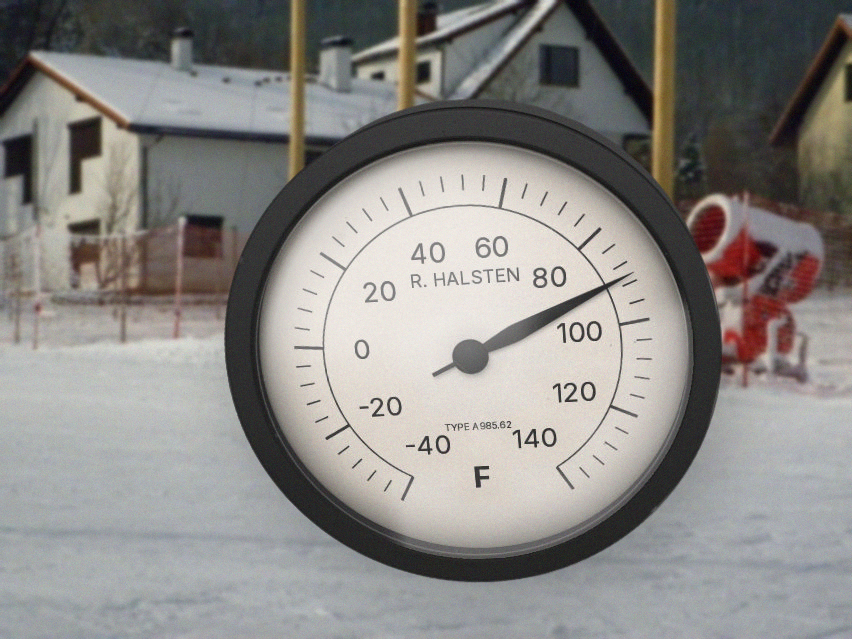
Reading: 90 °F
